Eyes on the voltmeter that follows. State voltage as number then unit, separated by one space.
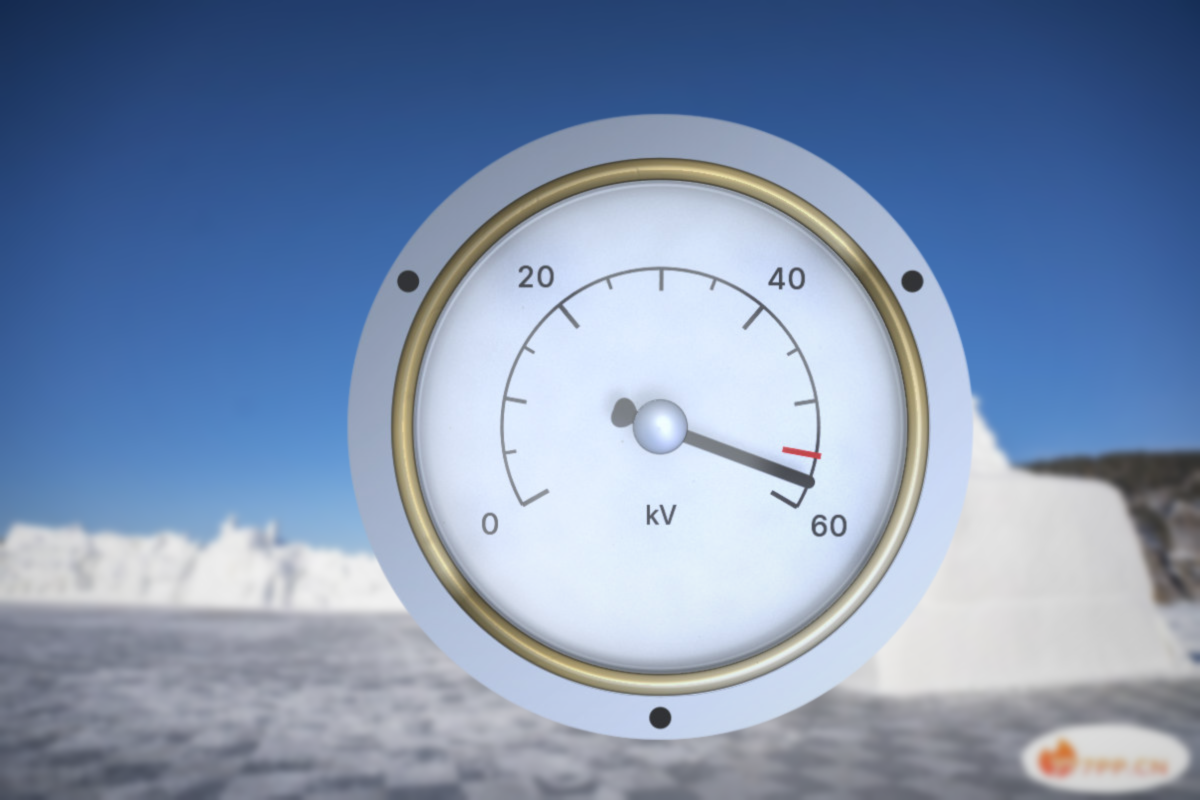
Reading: 57.5 kV
